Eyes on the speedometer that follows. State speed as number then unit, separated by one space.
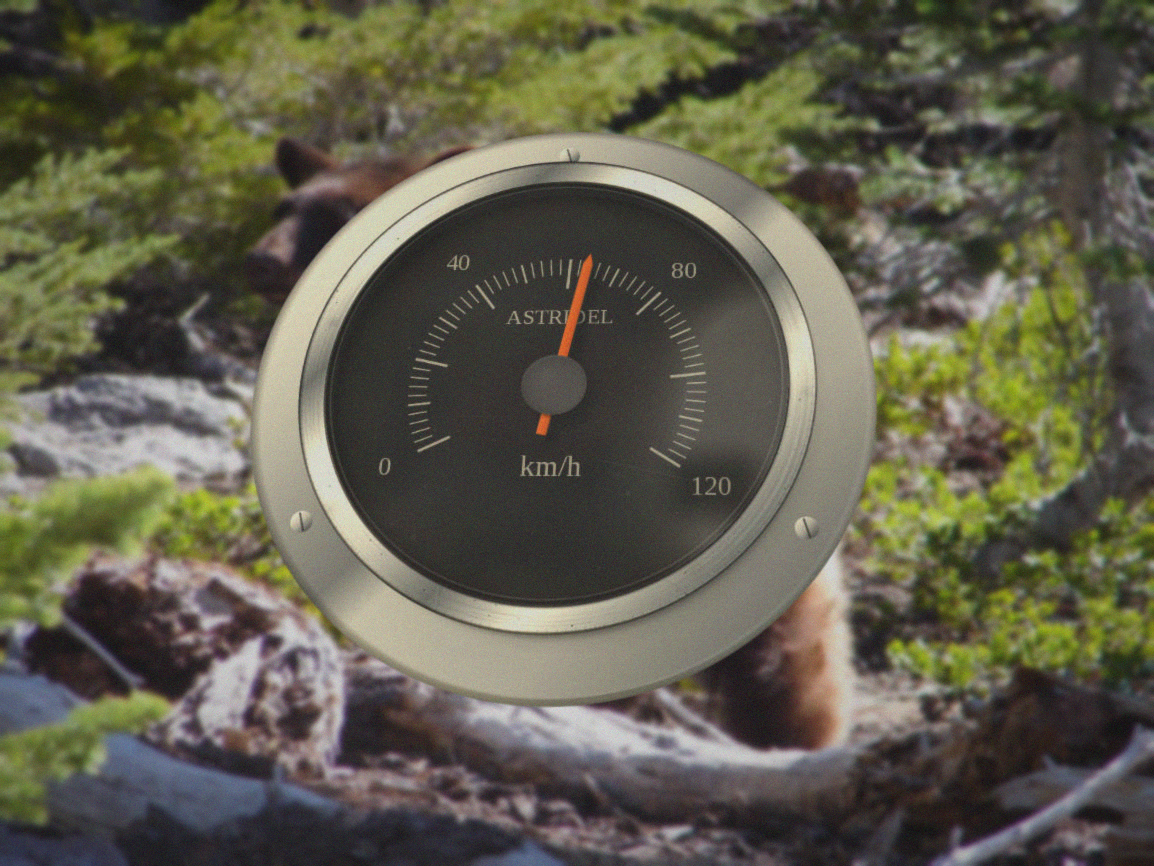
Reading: 64 km/h
